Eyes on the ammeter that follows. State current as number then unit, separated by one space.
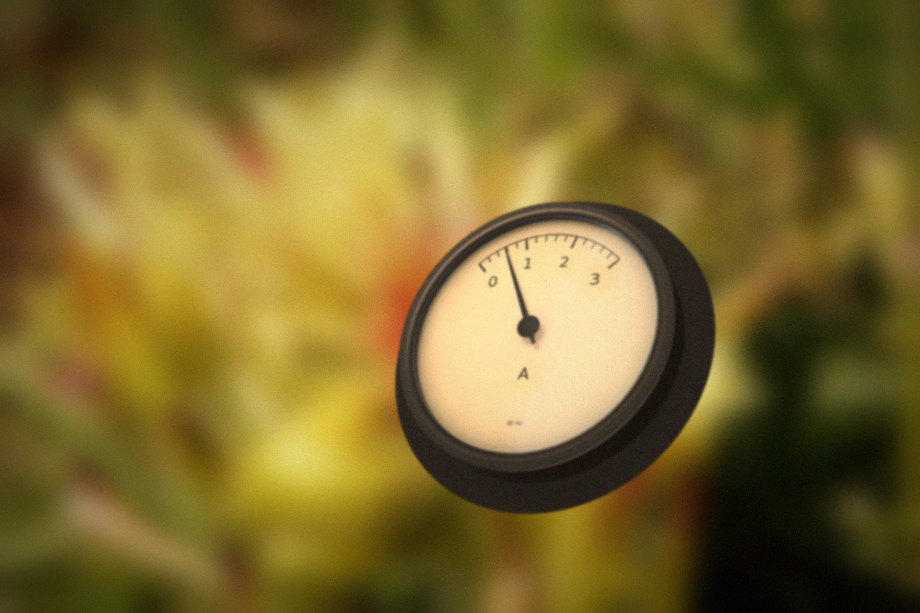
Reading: 0.6 A
